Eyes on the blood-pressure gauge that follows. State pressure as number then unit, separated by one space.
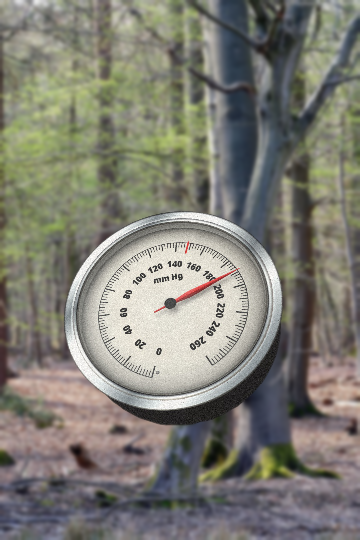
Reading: 190 mmHg
